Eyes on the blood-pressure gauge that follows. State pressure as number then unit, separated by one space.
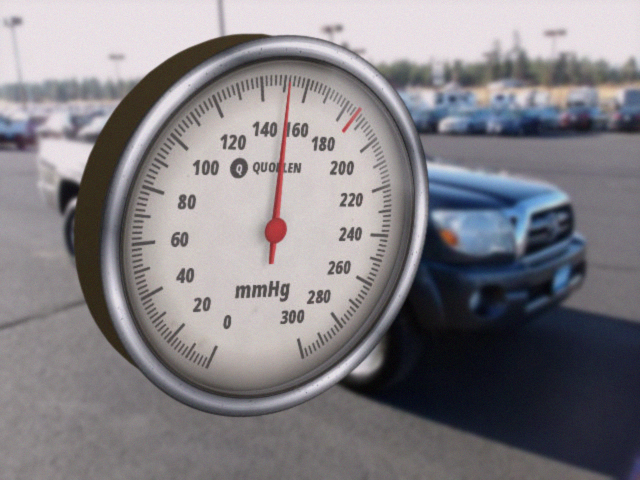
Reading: 150 mmHg
